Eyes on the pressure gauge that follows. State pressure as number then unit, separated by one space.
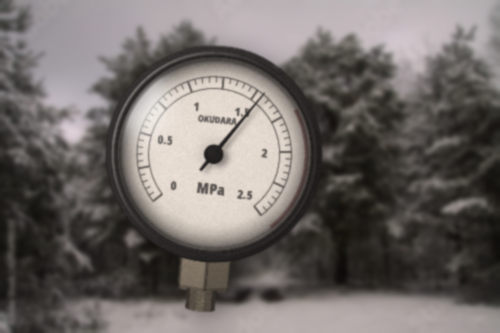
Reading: 1.55 MPa
